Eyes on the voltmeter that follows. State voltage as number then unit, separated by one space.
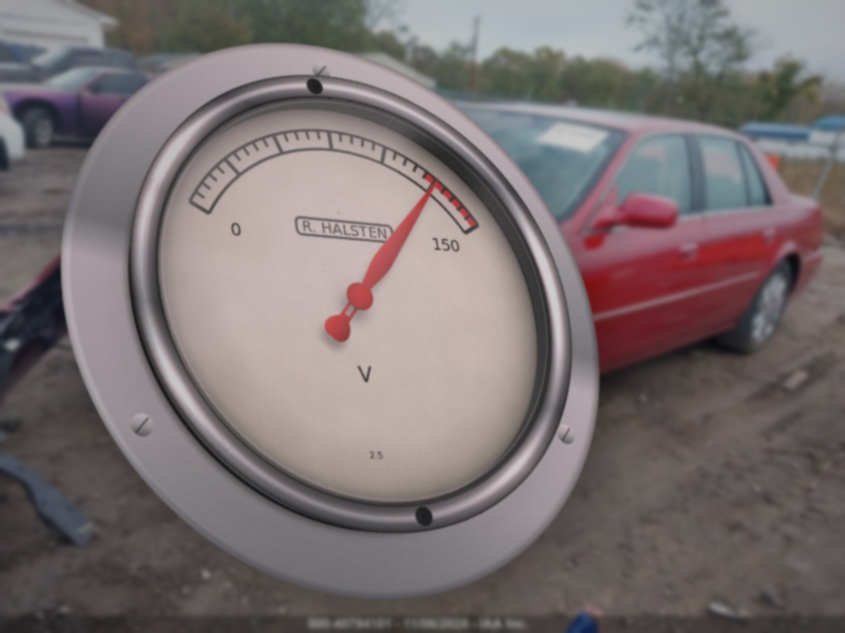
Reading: 125 V
